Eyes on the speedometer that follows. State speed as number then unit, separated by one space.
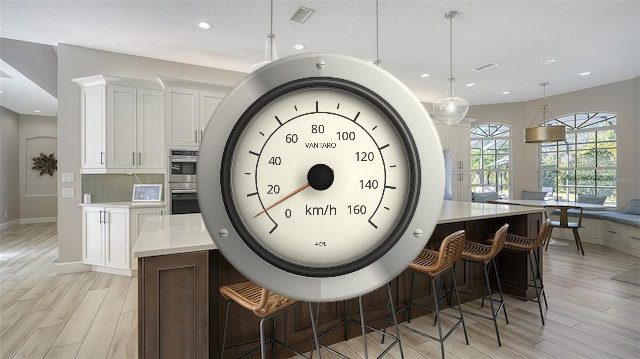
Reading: 10 km/h
